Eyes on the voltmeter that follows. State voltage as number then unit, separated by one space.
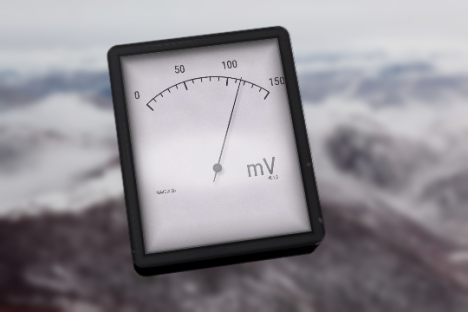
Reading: 115 mV
